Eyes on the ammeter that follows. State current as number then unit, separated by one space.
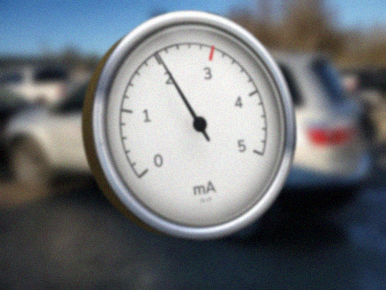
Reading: 2 mA
